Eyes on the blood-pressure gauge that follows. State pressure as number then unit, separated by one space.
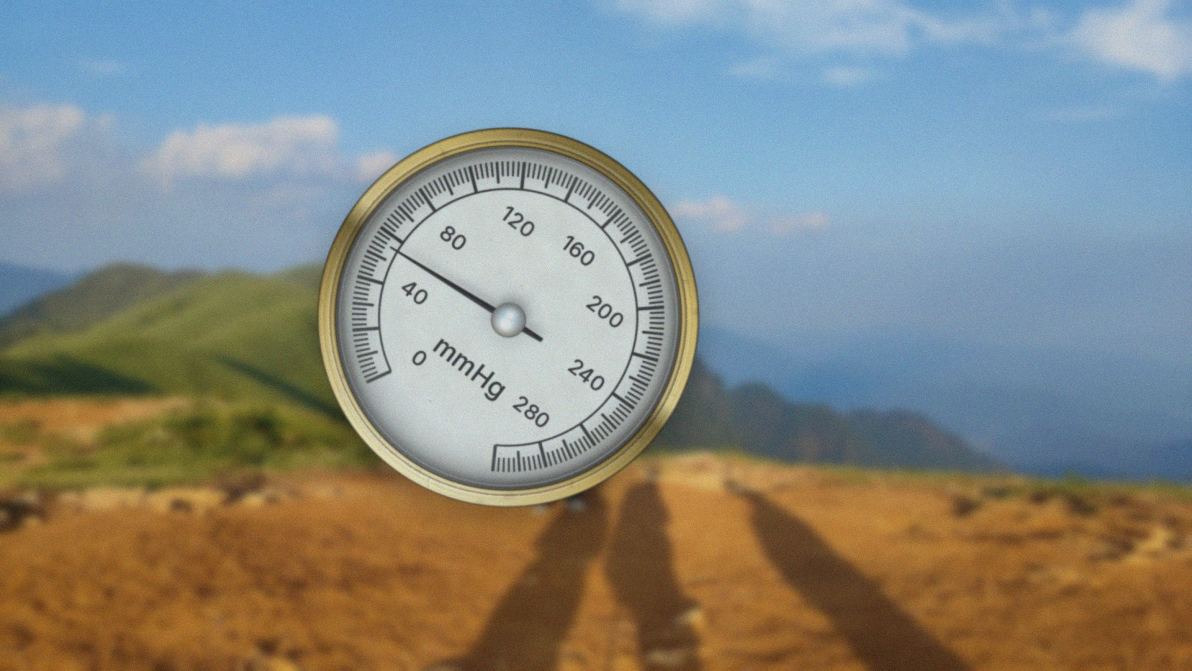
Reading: 56 mmHg
